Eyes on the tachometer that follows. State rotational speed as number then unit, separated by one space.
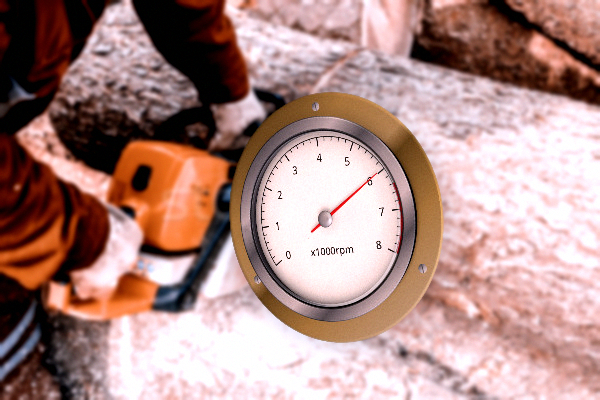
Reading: 6000 rpm
